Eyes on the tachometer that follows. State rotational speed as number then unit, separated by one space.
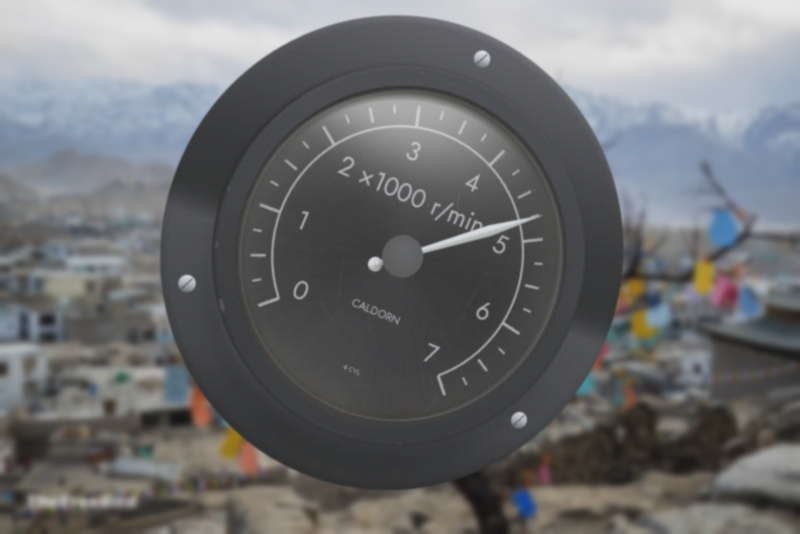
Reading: 4750 rpm
